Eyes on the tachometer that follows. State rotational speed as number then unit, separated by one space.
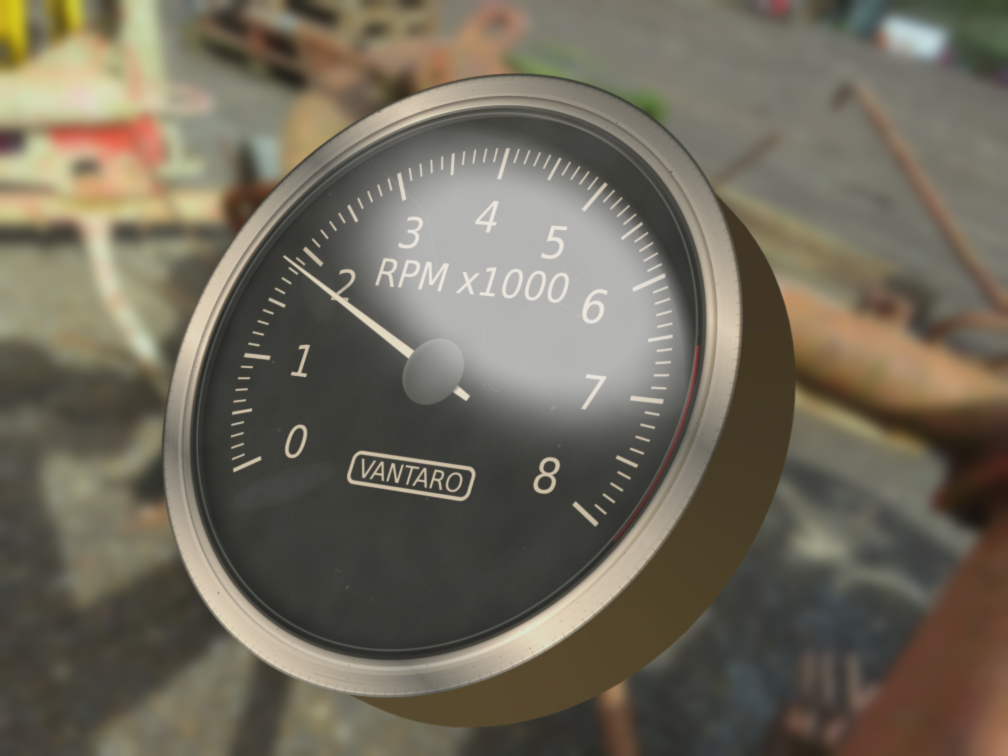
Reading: 1850 rpm
